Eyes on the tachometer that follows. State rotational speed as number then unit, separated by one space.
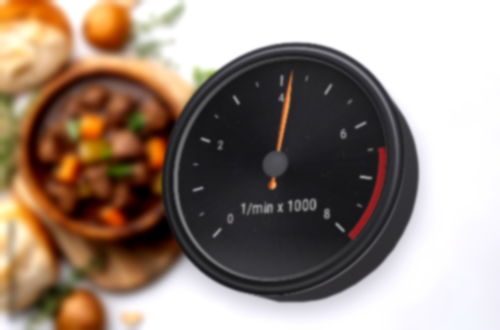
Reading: 4250 rpm
